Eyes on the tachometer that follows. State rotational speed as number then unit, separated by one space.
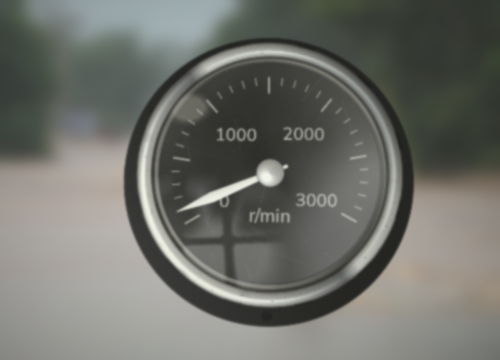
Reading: 100 rpm
